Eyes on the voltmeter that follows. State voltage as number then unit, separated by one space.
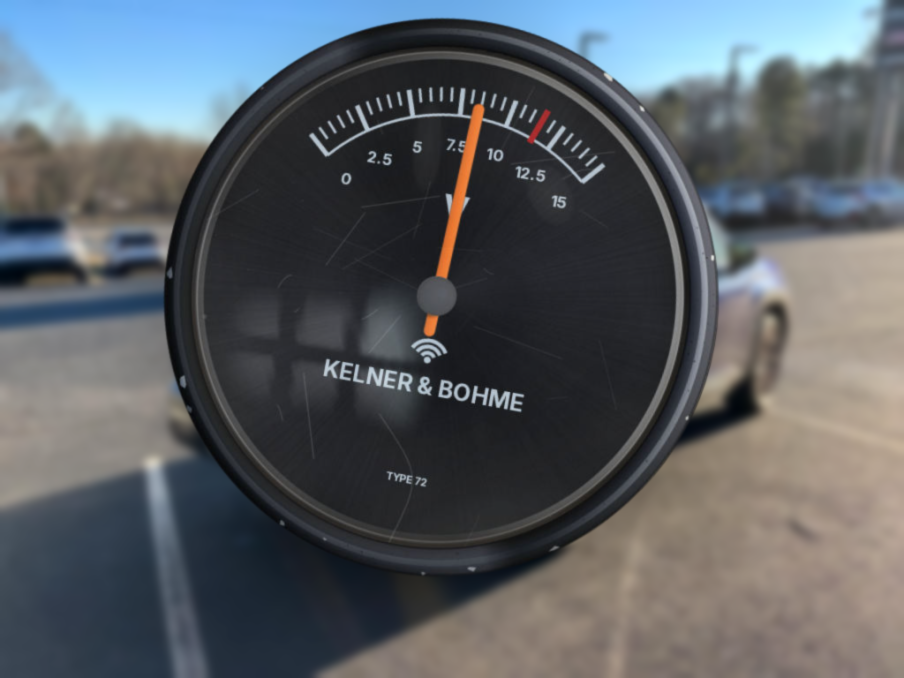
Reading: 8.5 V
